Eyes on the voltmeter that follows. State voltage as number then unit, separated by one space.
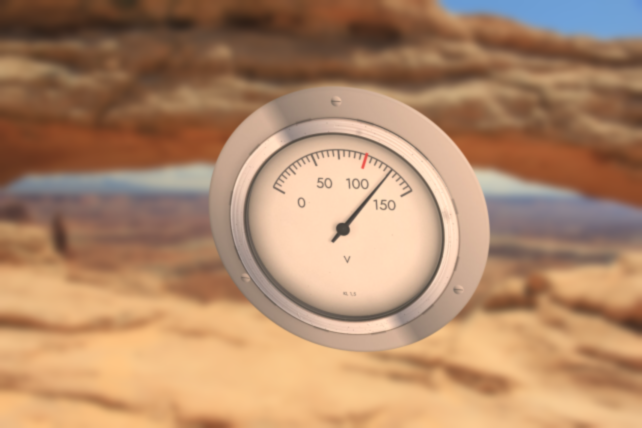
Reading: 125 V
